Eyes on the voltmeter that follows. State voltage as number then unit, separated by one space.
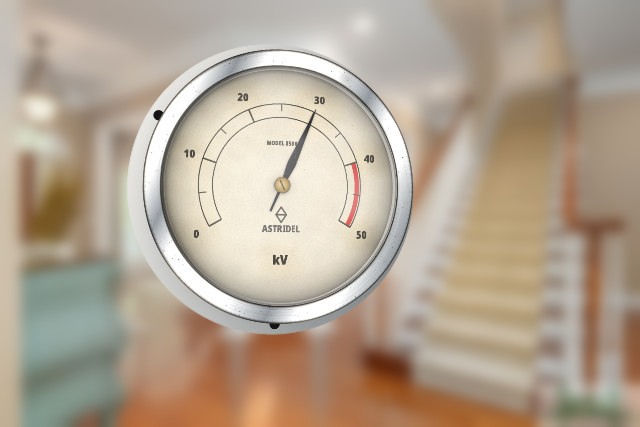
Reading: 30 kV
